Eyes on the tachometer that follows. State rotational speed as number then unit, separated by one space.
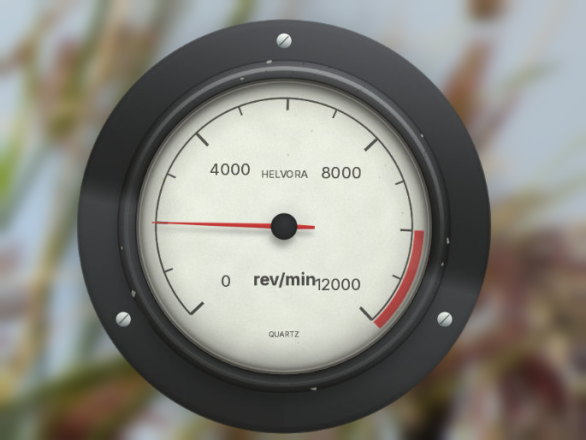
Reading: 2000 rpm
